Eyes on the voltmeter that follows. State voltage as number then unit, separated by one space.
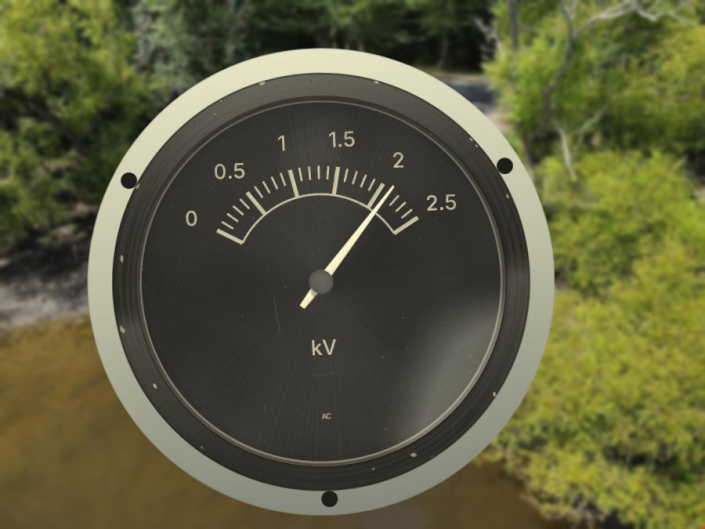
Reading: 2.1 kV
